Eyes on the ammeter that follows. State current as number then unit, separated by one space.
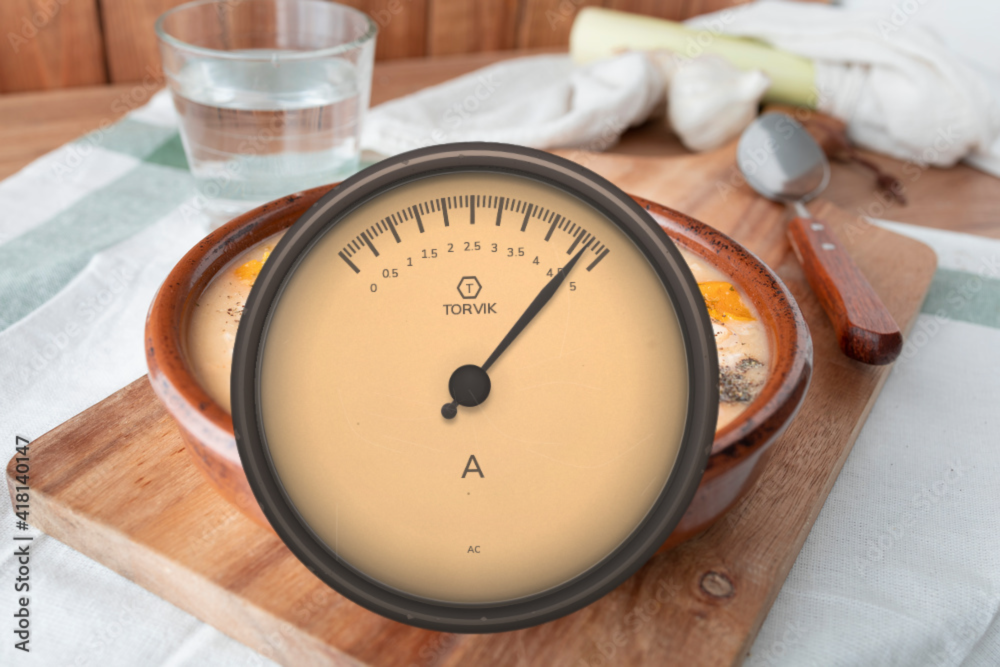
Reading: 4.7 A
